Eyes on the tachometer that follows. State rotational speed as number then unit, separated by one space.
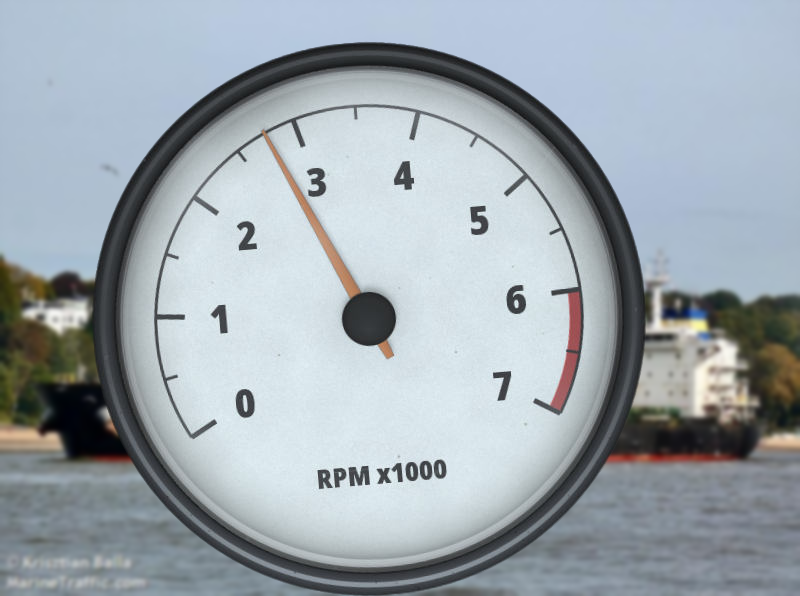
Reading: 2750 rpm
